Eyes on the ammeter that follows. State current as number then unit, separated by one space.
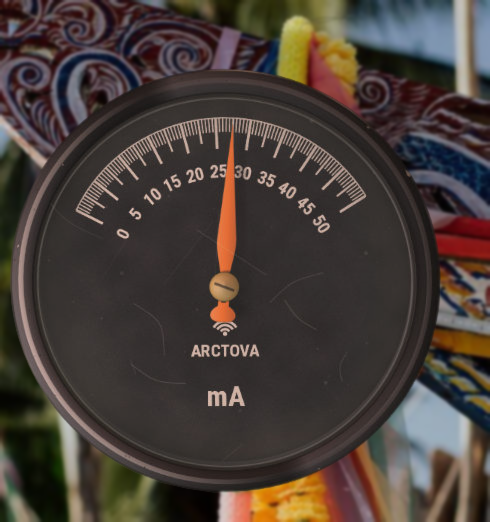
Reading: 27.5 mA
